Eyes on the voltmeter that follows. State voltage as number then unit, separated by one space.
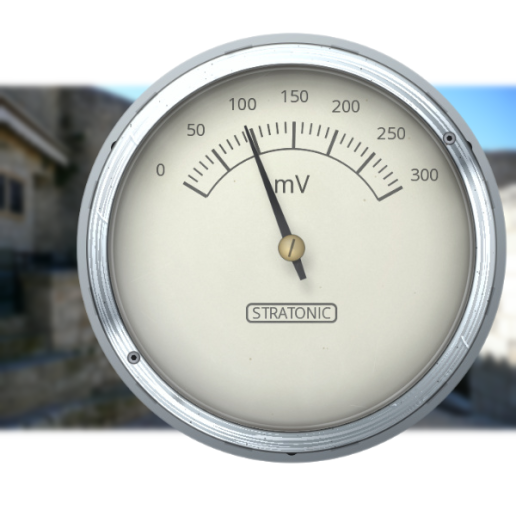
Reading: 95 mV
